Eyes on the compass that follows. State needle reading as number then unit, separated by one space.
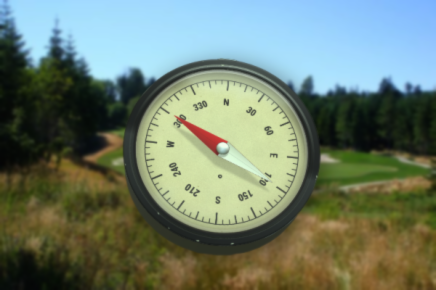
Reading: 300 °
